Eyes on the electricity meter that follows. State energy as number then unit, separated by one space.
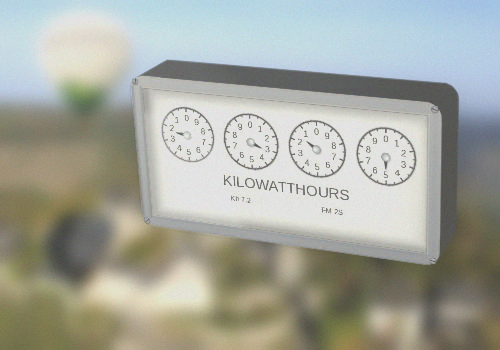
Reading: 2315 kWh
